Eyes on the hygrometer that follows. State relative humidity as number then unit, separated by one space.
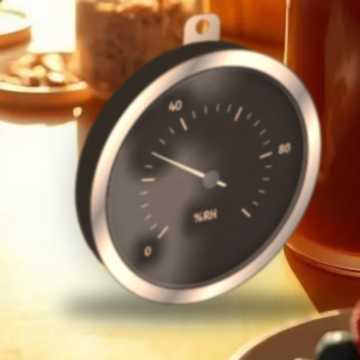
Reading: 28 %
